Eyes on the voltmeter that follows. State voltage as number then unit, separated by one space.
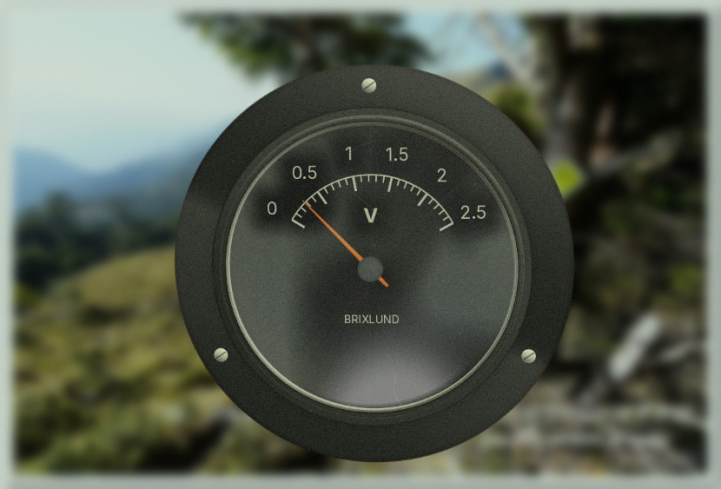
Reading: 0.3 V
